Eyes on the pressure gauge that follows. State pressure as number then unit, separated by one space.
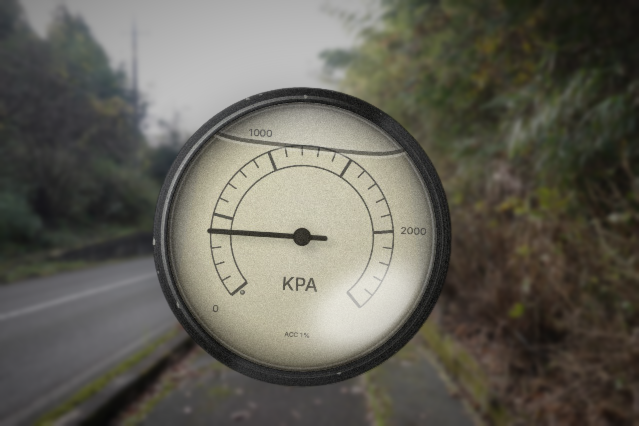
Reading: 400 kPa
